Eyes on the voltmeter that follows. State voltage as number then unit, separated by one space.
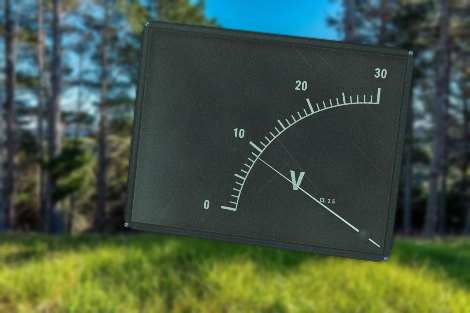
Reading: 9 V
